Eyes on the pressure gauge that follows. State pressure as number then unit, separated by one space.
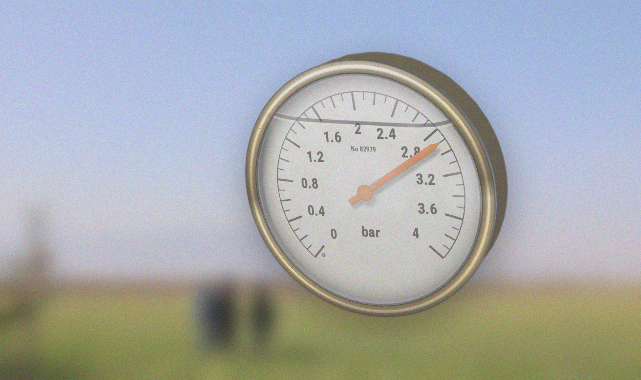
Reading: 2.9 bar
